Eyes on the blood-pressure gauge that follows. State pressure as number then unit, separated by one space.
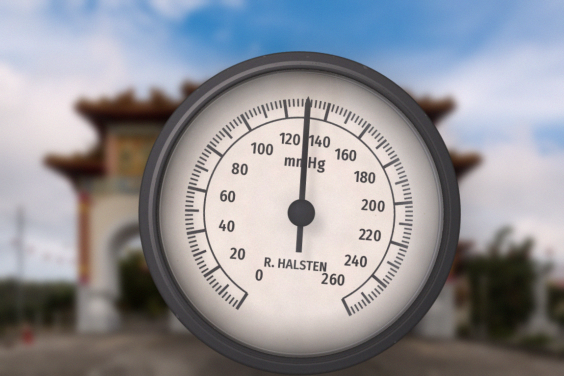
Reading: 130 mmHg
